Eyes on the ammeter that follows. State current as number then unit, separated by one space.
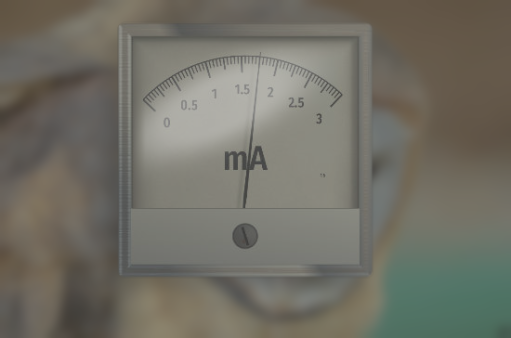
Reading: 1.75 mA
